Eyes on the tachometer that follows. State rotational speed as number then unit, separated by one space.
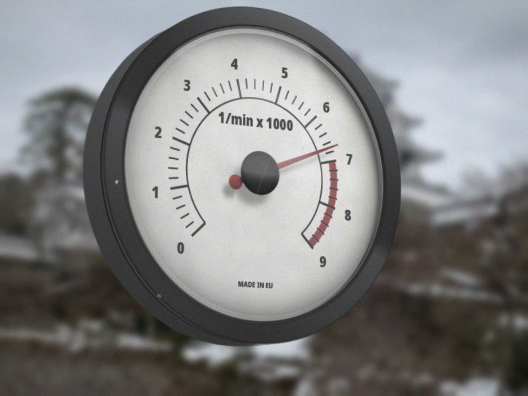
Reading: 6700 rpm
